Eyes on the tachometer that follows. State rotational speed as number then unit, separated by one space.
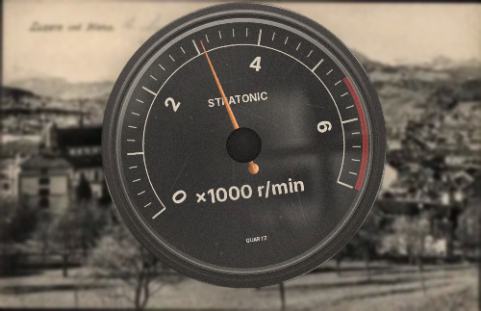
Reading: 3100 rpm
